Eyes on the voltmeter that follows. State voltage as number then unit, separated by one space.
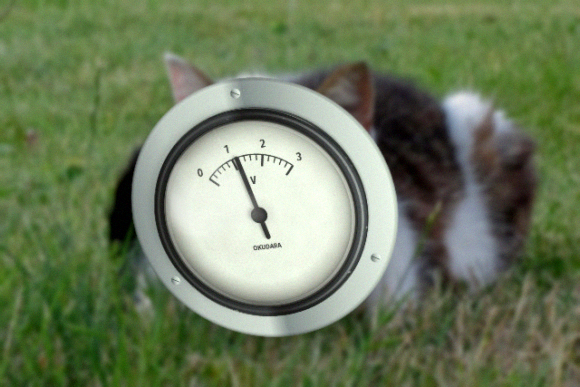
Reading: 1.2 V
